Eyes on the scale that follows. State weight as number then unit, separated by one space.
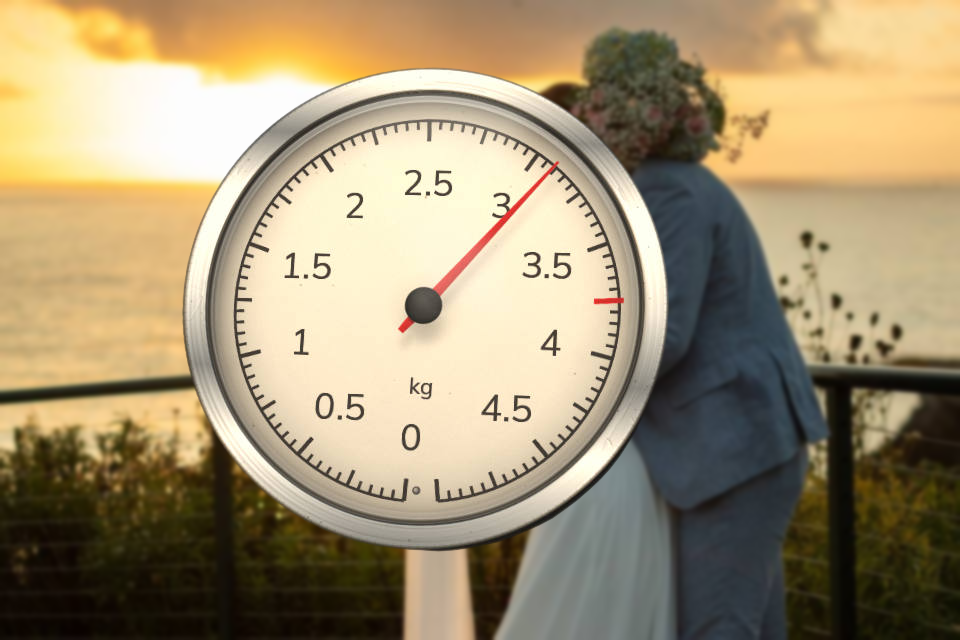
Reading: 3.1 kg
